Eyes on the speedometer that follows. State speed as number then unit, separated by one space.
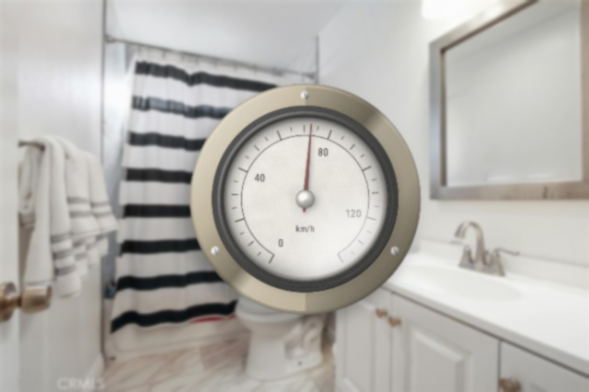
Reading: 72.5 km/h
